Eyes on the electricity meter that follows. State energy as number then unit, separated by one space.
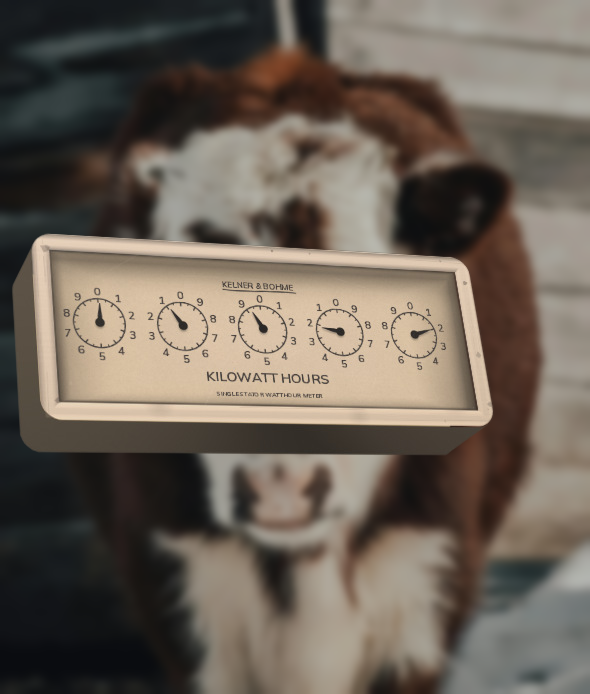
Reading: 922 kWh
